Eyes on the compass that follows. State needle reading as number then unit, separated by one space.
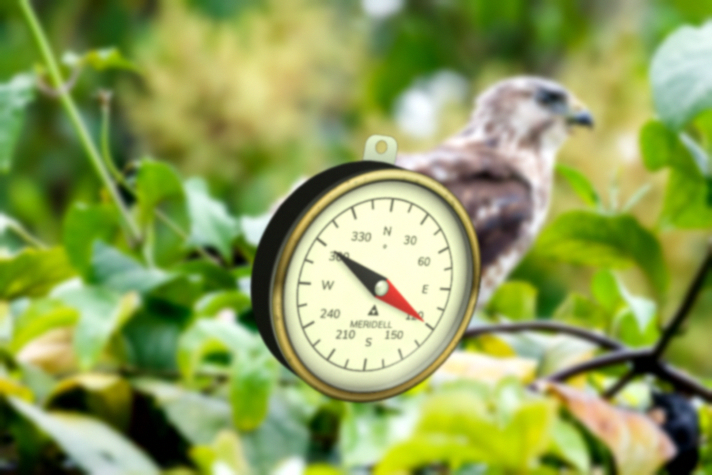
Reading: 120 °
